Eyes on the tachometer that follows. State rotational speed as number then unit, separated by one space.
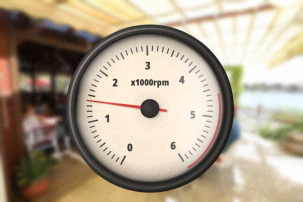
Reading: 1400 rpm
